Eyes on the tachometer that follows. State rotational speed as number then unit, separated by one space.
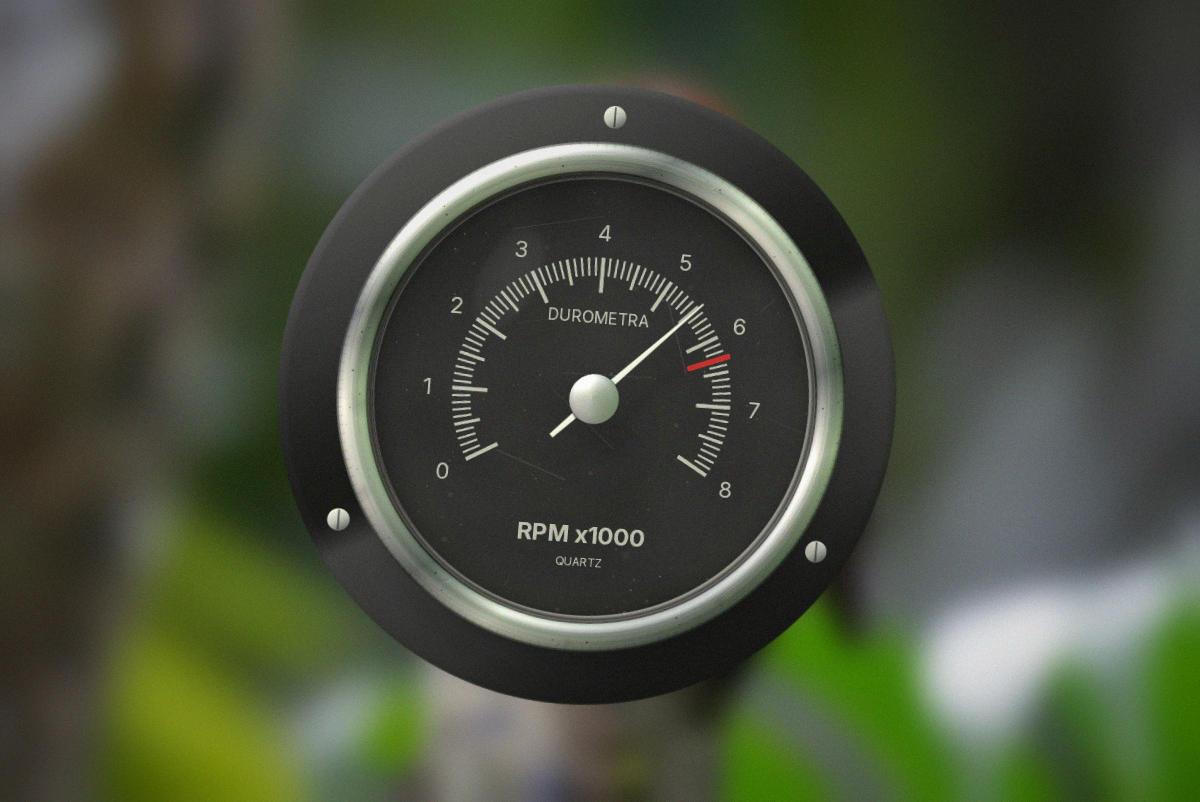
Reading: 5500 rpm
